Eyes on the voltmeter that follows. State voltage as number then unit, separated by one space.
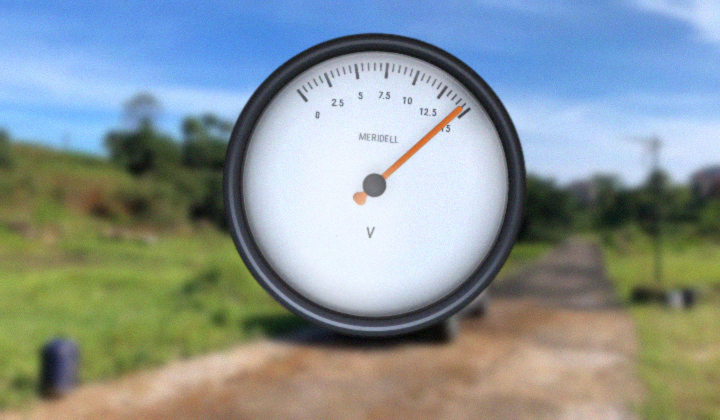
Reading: 14.5 V
